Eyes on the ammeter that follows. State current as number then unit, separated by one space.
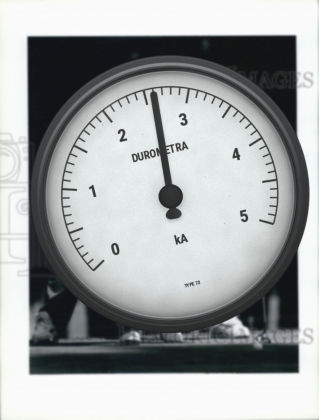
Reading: 2.6 kA
